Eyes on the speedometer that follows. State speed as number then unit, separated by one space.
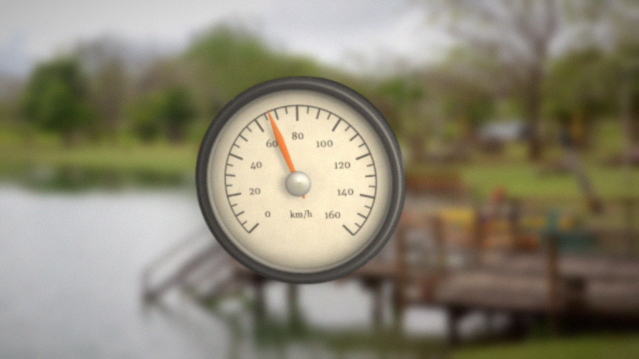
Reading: 67.5 km/h
